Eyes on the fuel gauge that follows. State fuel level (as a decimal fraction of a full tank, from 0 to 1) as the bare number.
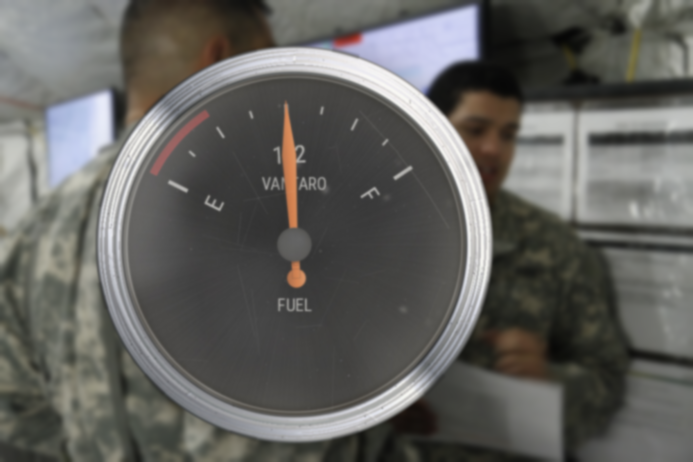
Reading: 0.5
